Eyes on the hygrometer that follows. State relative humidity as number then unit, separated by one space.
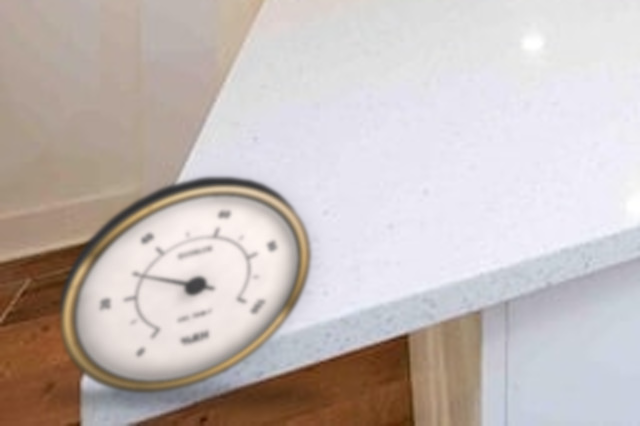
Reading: 30 %
